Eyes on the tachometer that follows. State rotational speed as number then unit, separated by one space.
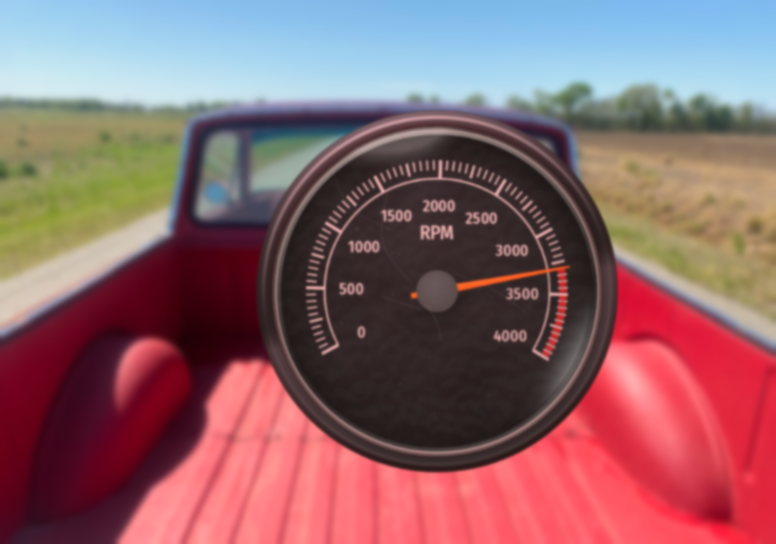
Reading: 3300 rpm
